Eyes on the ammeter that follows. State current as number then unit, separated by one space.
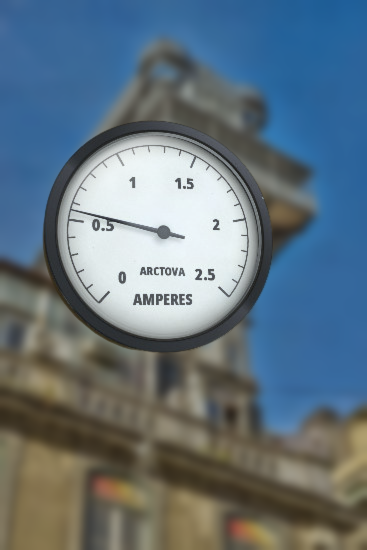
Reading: 0.55 A
